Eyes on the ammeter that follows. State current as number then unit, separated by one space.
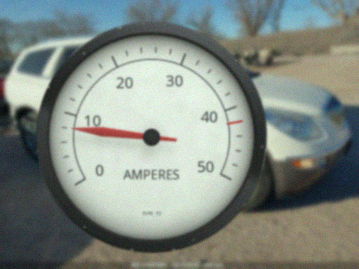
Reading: 8 A
